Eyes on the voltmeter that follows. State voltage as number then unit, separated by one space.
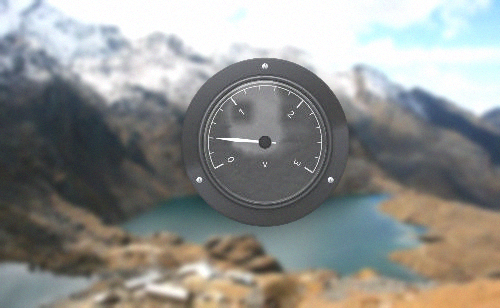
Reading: 0.4 V
